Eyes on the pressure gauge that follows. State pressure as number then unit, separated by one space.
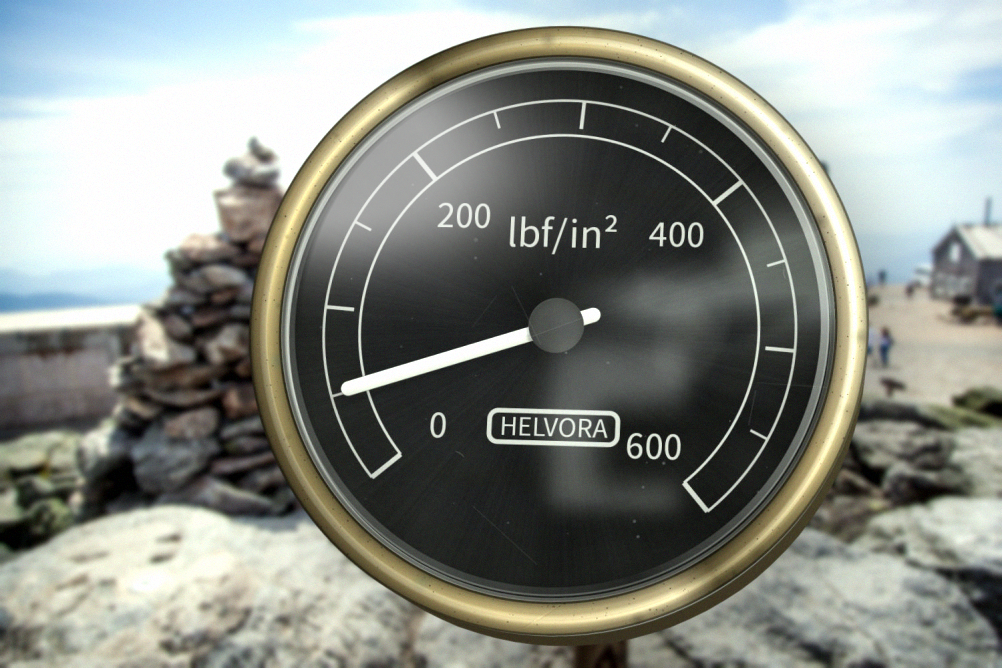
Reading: 50 psi
